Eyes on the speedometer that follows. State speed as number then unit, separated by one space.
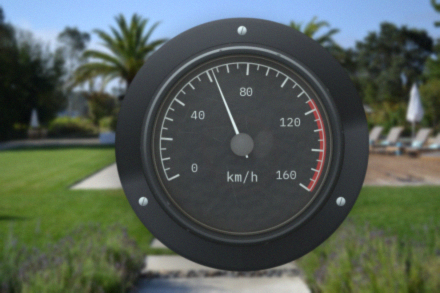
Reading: 62.5 km/h
